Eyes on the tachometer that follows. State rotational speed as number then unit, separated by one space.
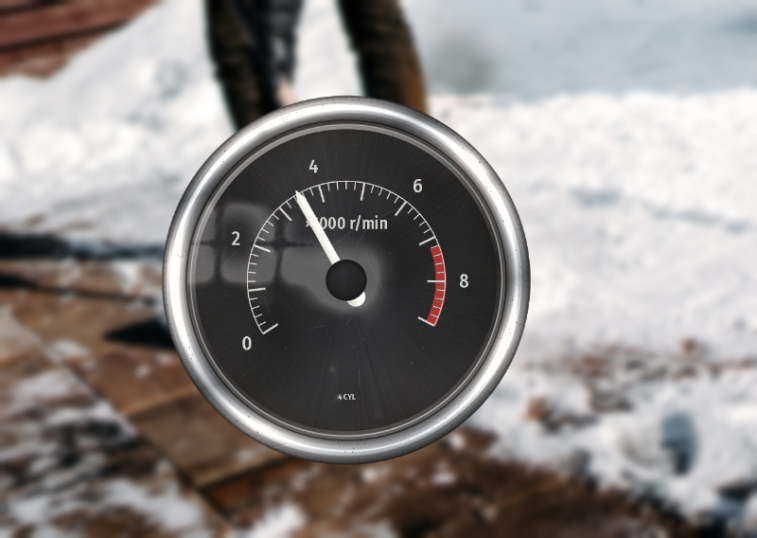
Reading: 3500 rpm
